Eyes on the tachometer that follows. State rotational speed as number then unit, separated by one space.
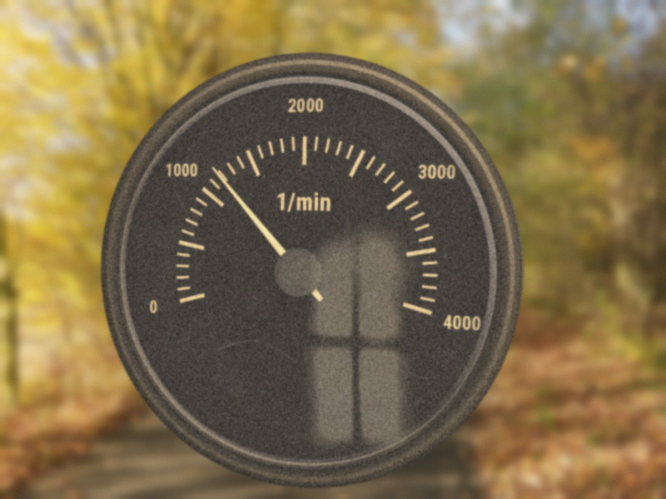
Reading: 1200 rpm
